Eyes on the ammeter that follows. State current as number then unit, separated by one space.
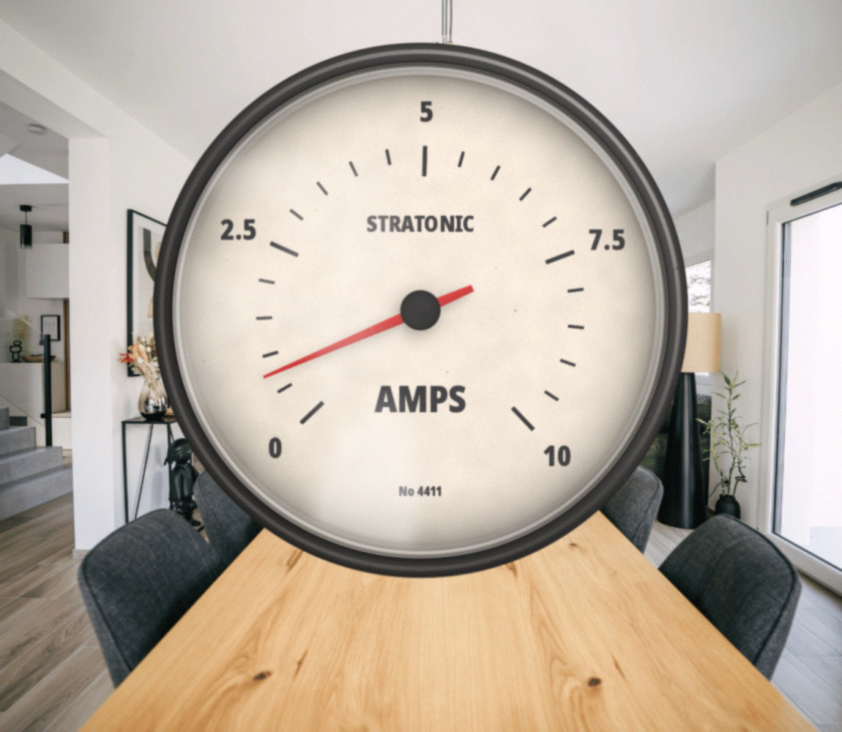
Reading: 0.75 A
